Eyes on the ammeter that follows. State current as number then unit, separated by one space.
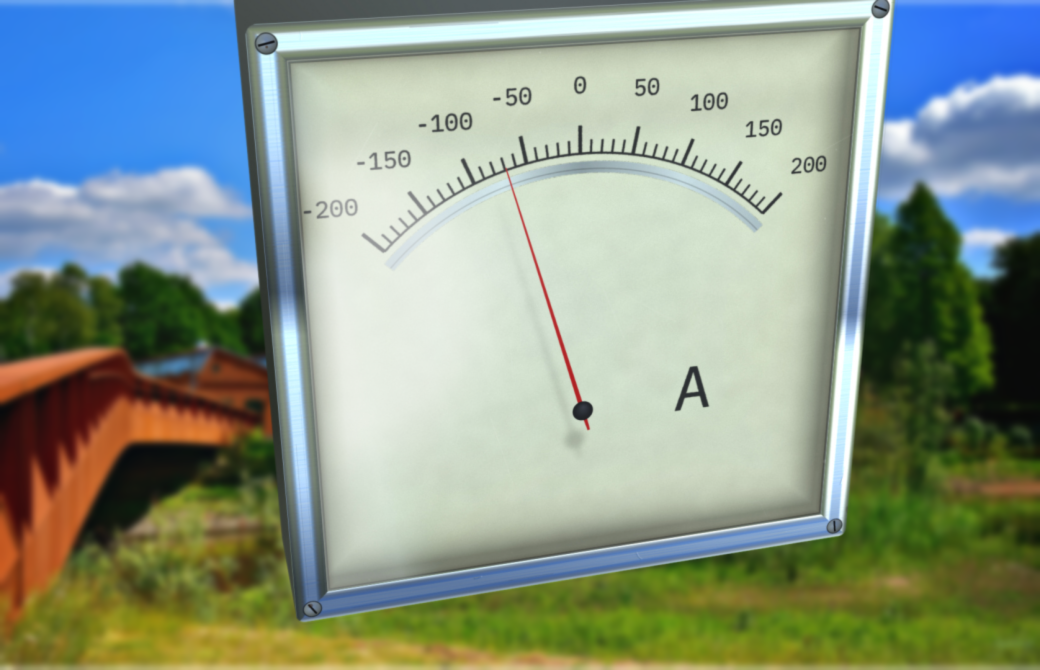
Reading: -70 A
